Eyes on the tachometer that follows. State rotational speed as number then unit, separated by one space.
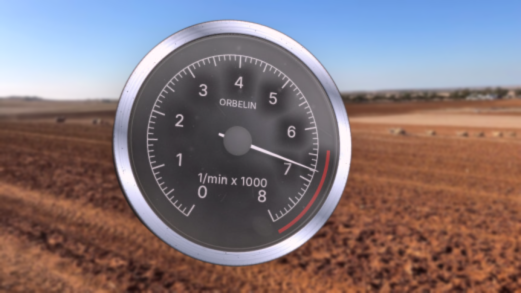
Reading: 6800 rpm
